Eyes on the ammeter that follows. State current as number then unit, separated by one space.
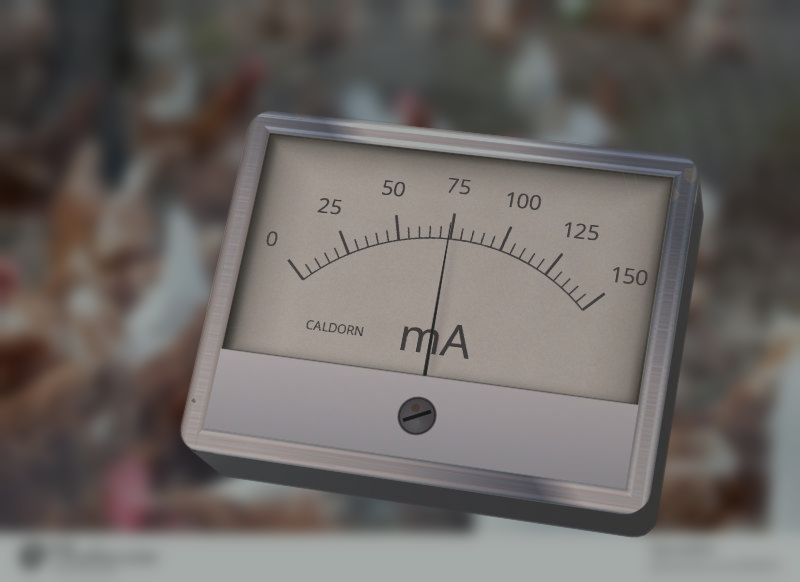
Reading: 75 mA
